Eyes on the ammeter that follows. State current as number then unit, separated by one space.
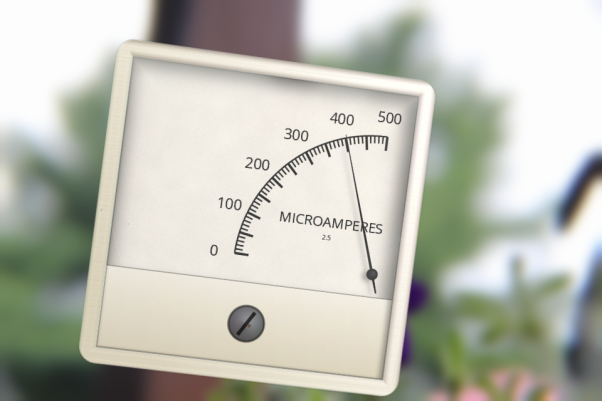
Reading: 400 µA
